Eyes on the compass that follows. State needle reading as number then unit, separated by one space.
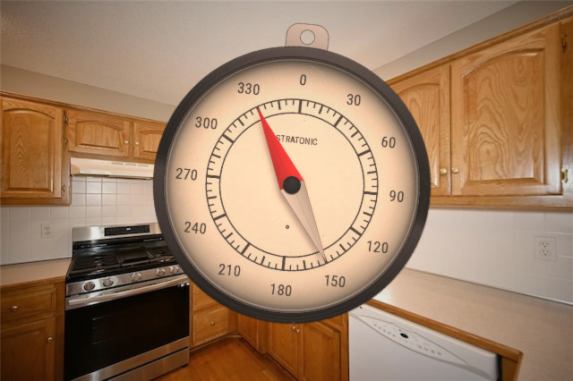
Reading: 330 °
